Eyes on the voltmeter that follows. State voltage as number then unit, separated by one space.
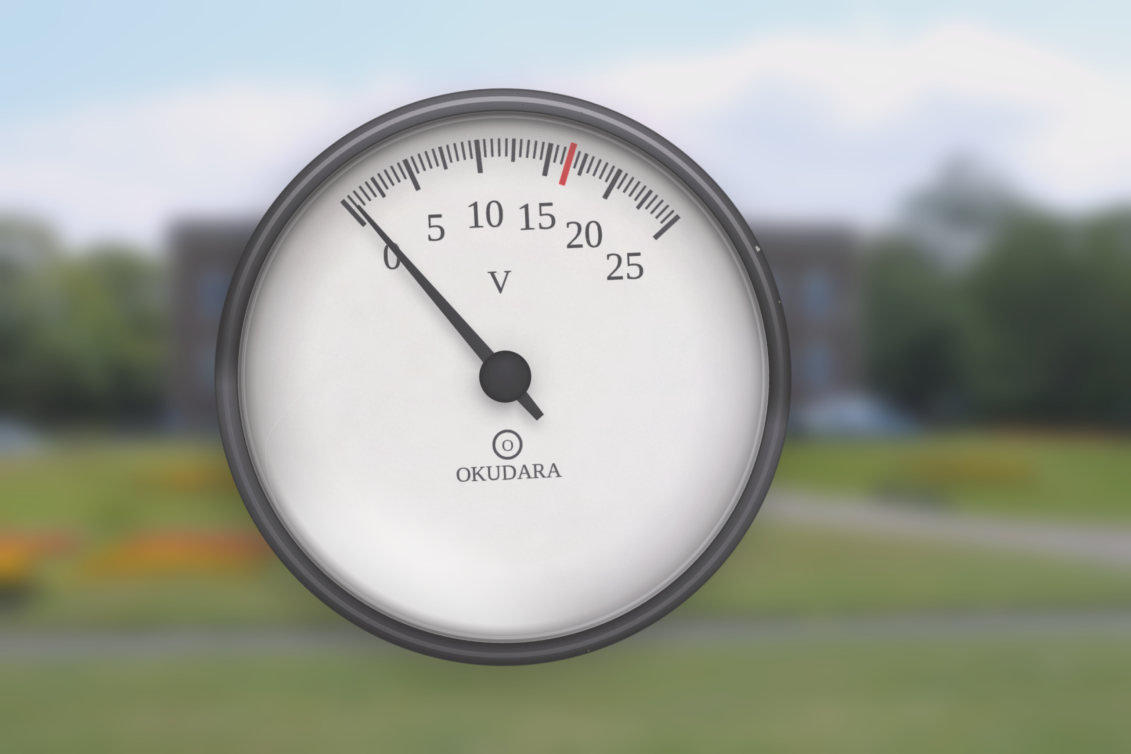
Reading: 0.5 V
